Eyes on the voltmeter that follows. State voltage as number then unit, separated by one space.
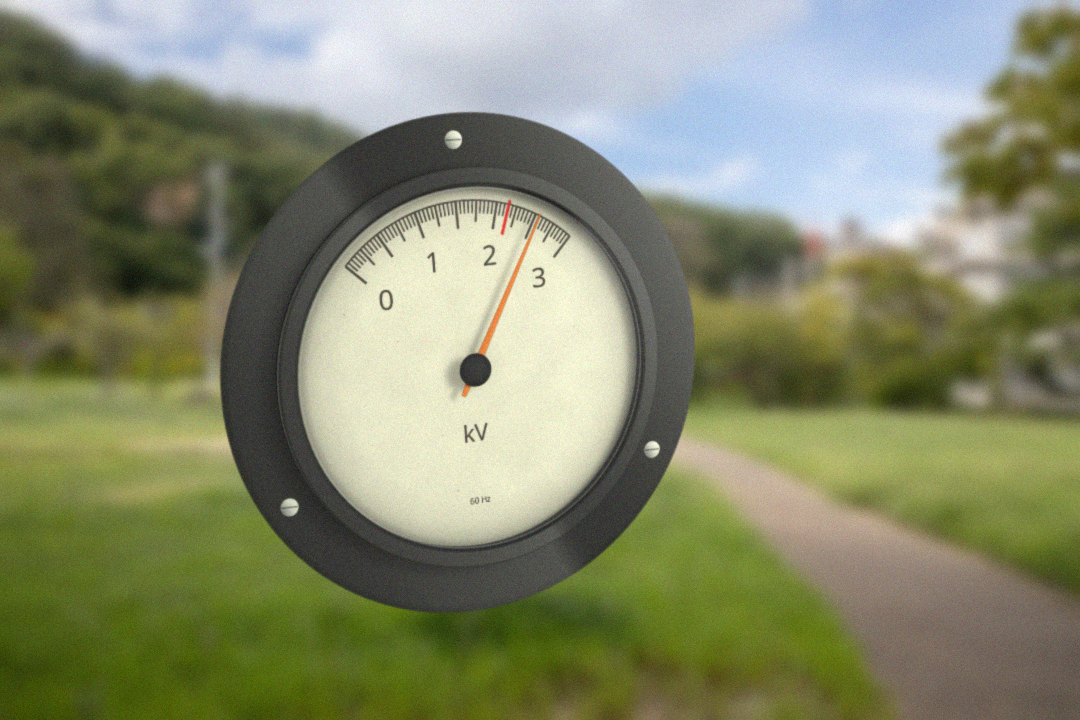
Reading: 2.5 kV
